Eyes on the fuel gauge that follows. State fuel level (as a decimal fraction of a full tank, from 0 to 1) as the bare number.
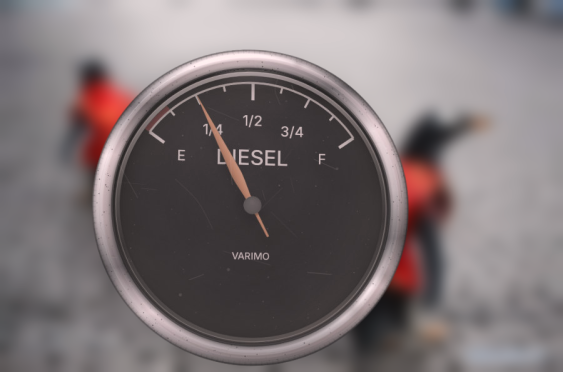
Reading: 0.25
